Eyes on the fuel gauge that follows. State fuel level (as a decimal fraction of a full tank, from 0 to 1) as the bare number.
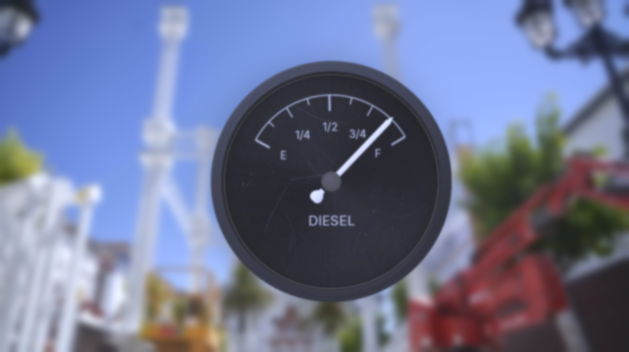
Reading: 0.875
